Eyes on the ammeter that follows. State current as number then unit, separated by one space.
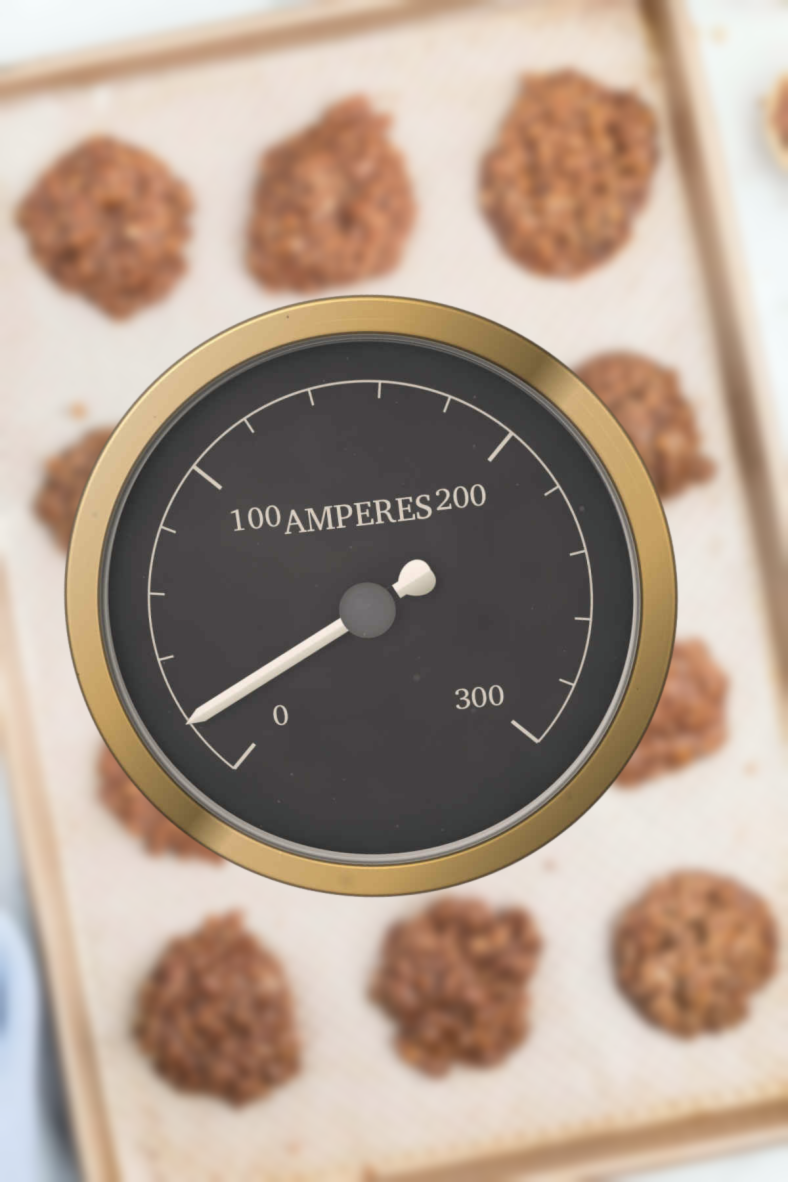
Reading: 20 A
